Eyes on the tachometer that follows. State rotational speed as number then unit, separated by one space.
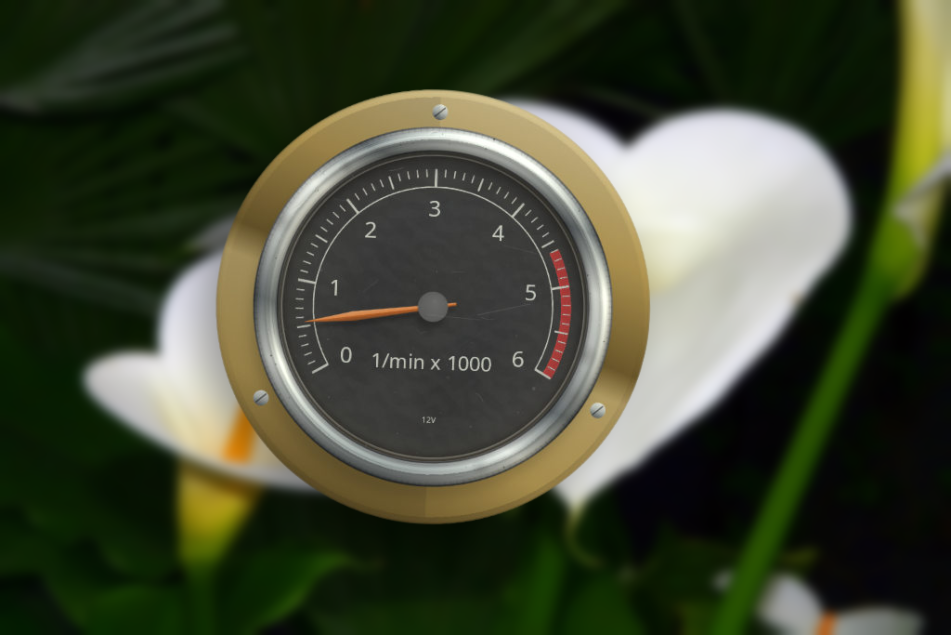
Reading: 550 rpm
